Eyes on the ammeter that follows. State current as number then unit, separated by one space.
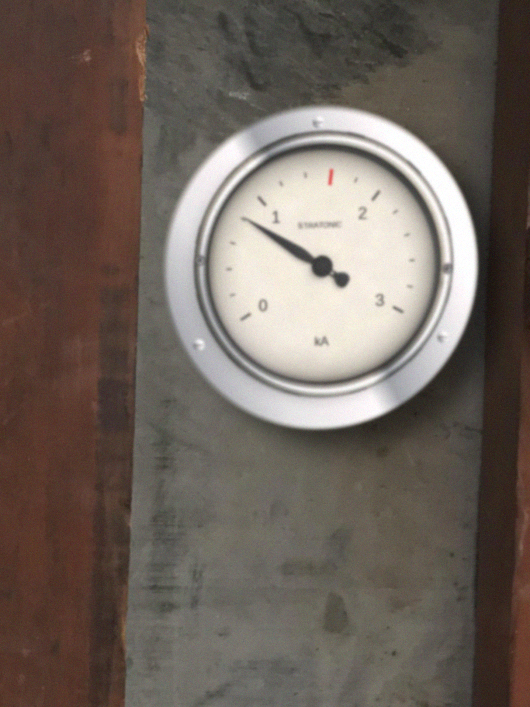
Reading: 0.8 kA
